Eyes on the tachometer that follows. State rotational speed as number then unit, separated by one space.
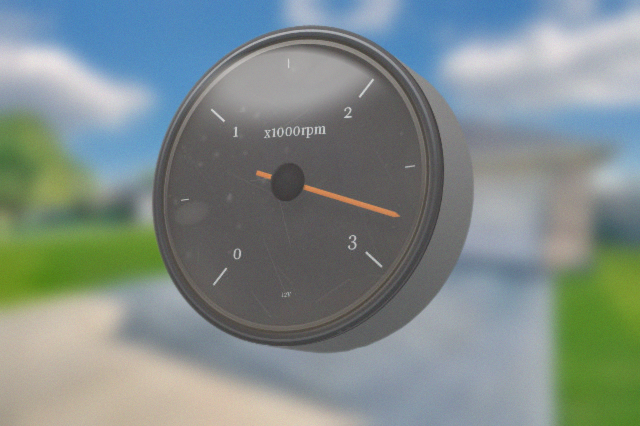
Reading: 2750 rpm
